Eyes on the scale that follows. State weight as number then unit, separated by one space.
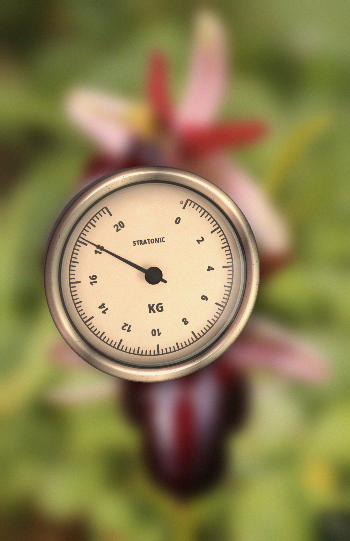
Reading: 18.2 kg
